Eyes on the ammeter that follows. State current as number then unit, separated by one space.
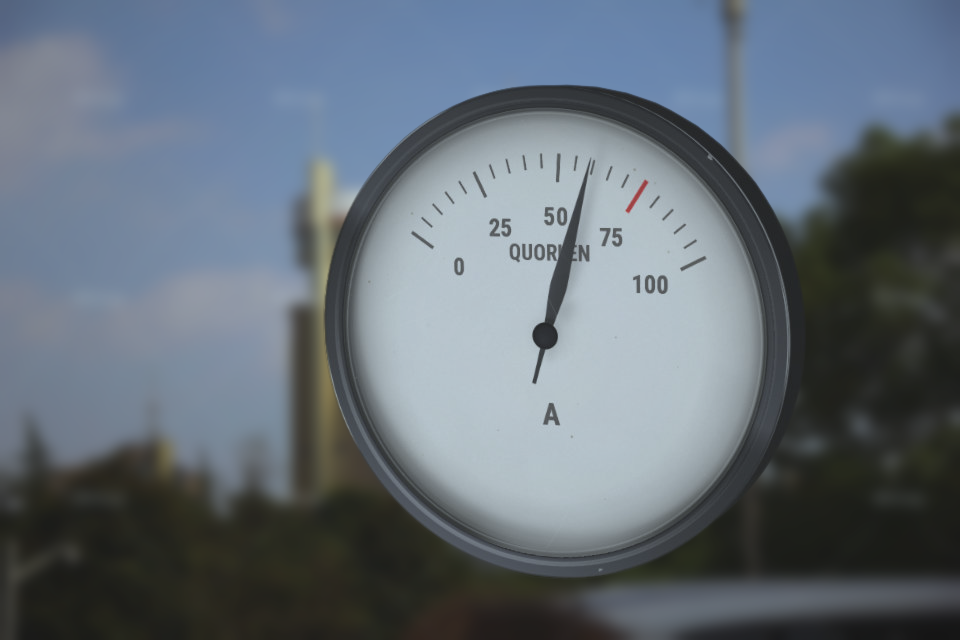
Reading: 60 A
